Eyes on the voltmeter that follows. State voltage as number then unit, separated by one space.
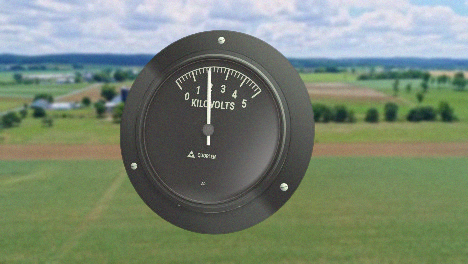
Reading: 2 kV
